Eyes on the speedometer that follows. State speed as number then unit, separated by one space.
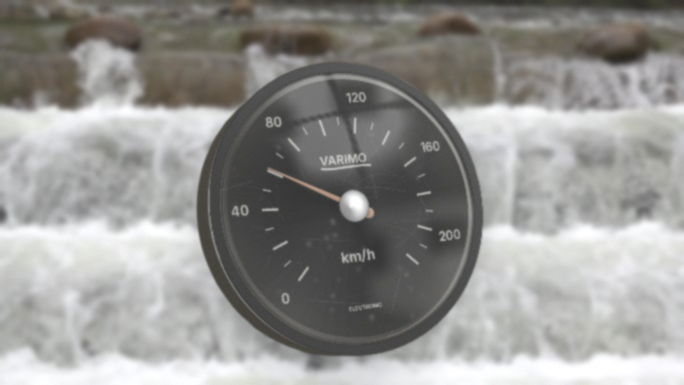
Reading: 60 km/h
